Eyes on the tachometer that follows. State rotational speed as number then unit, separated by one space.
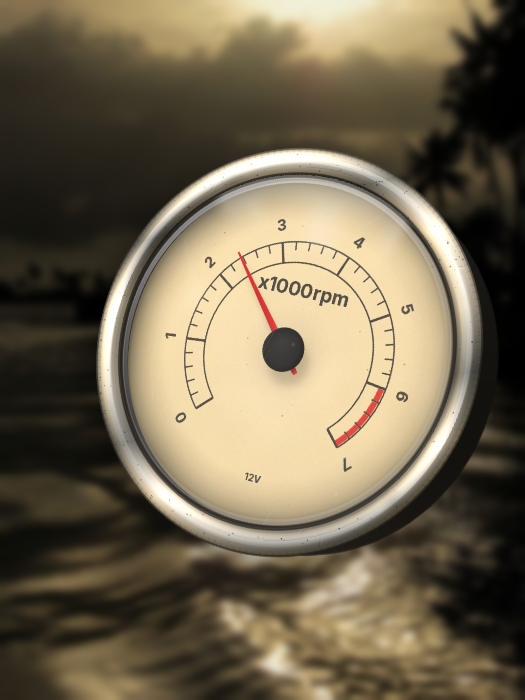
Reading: 2400 rpm
